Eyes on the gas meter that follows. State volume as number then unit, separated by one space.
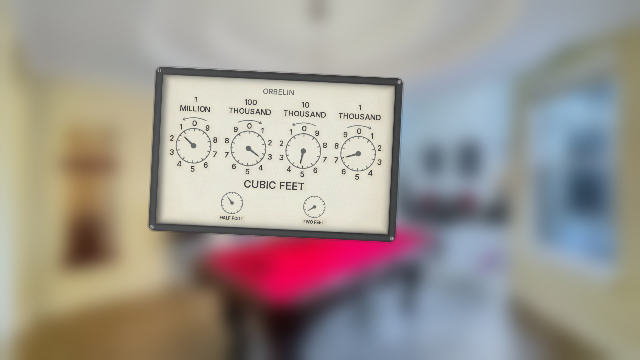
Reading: 134700 ft³
